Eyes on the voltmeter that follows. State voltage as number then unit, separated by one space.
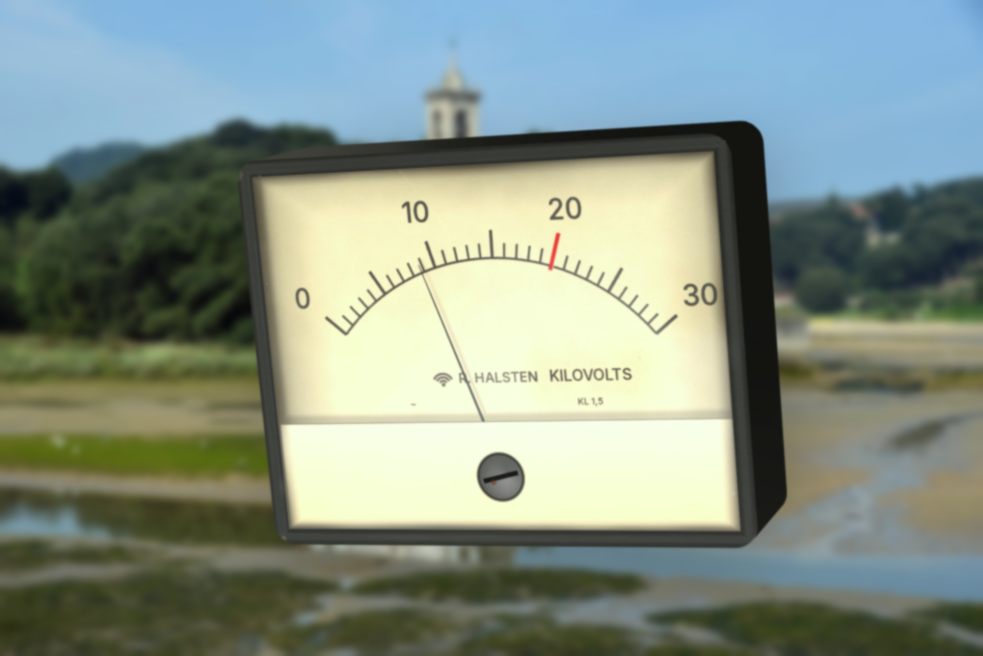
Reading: 9 kV
